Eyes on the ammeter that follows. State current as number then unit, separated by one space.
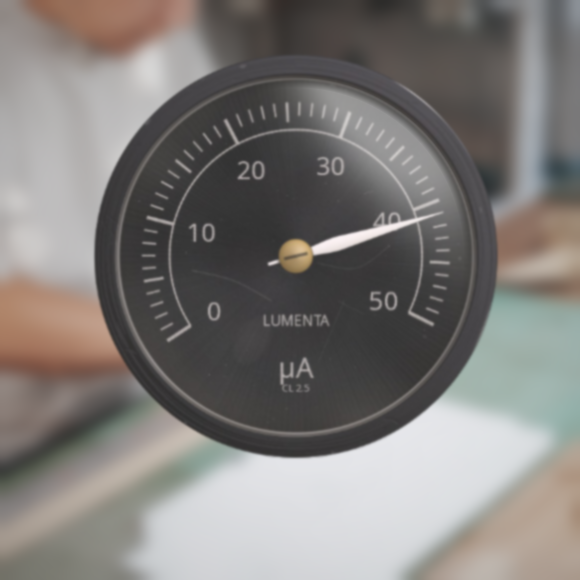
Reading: 41 µA
